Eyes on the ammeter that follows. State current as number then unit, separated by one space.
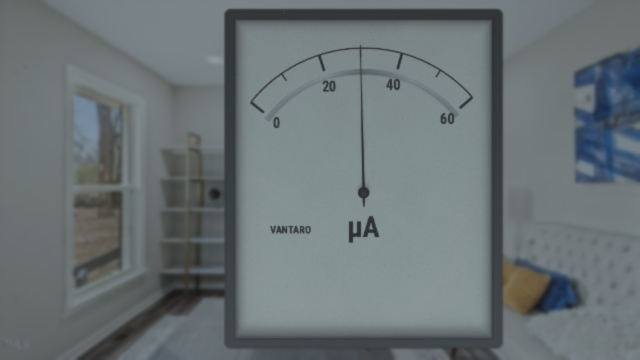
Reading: 30 µA
